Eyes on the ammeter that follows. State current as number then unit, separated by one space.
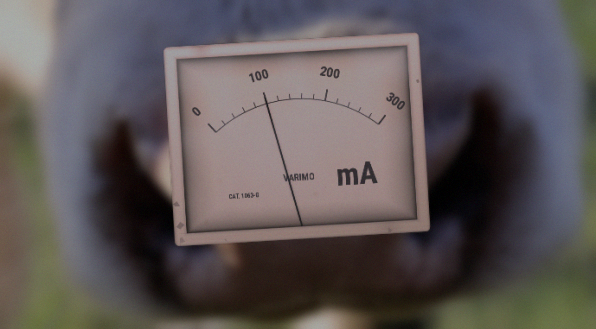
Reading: 100 mA
